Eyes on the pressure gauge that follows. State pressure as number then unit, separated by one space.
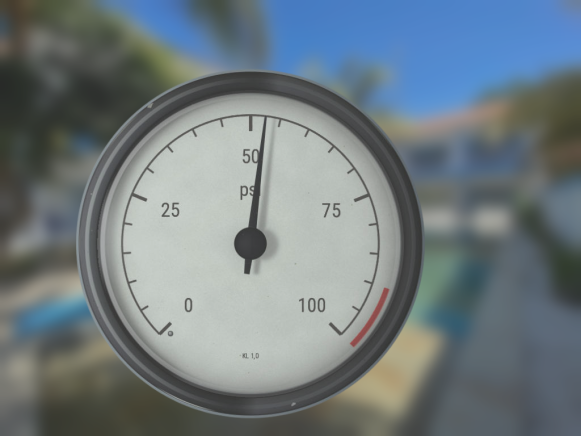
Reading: 52.5 psi
